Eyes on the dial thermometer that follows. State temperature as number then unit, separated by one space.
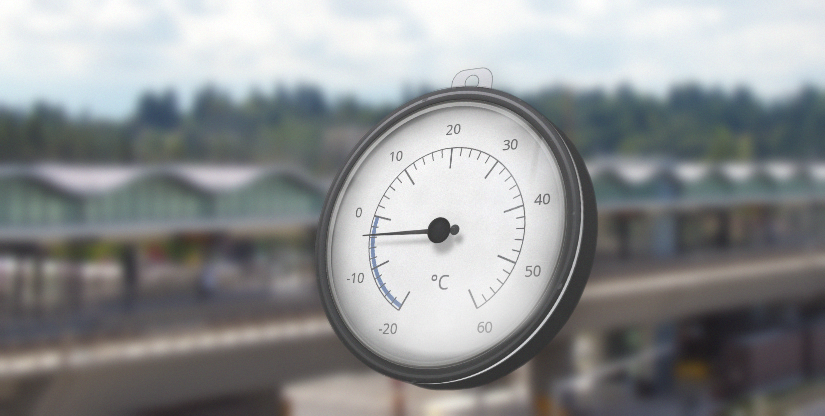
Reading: -4 °C
